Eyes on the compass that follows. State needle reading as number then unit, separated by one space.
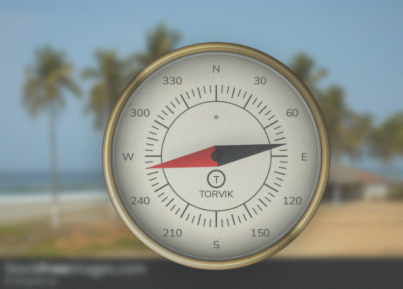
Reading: 260 °
